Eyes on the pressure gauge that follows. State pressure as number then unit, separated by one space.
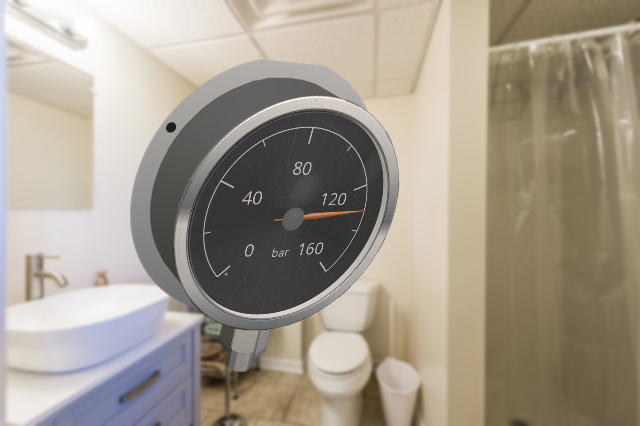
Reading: 130 bar
